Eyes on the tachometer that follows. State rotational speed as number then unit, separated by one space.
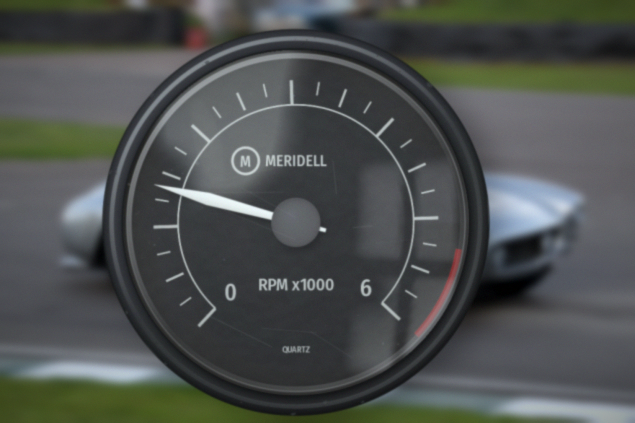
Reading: 1375 rpm
